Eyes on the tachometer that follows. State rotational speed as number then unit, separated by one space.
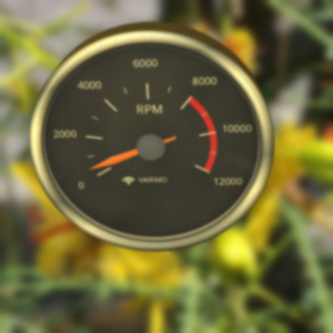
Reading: 500 rpm
